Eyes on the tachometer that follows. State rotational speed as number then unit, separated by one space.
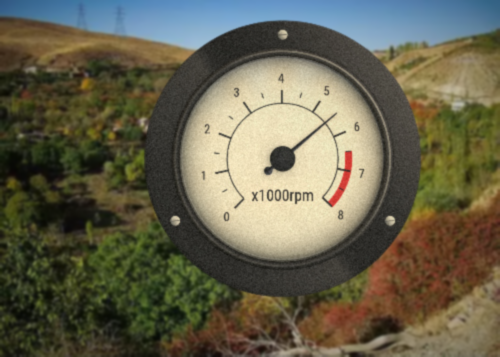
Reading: 5500 rpm
